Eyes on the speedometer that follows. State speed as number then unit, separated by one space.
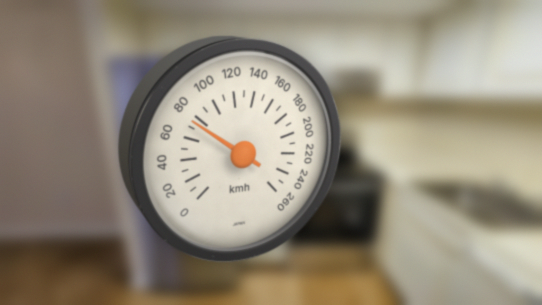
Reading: 75 km/h
